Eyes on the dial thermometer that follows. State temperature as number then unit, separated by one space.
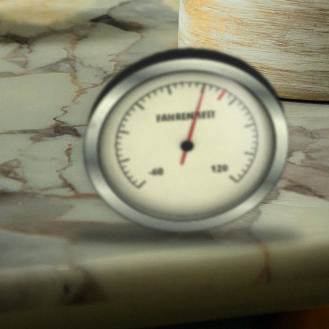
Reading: 40 °F
